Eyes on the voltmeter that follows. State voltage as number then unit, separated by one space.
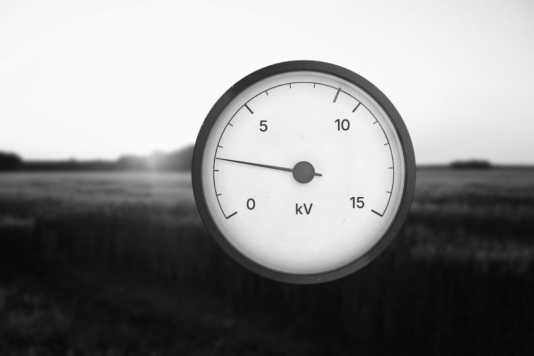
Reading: 2.5 kV
